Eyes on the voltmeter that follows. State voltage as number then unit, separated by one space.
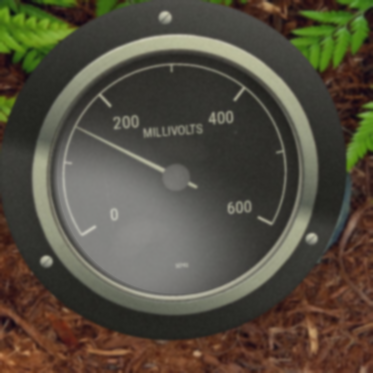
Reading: 150 mV
